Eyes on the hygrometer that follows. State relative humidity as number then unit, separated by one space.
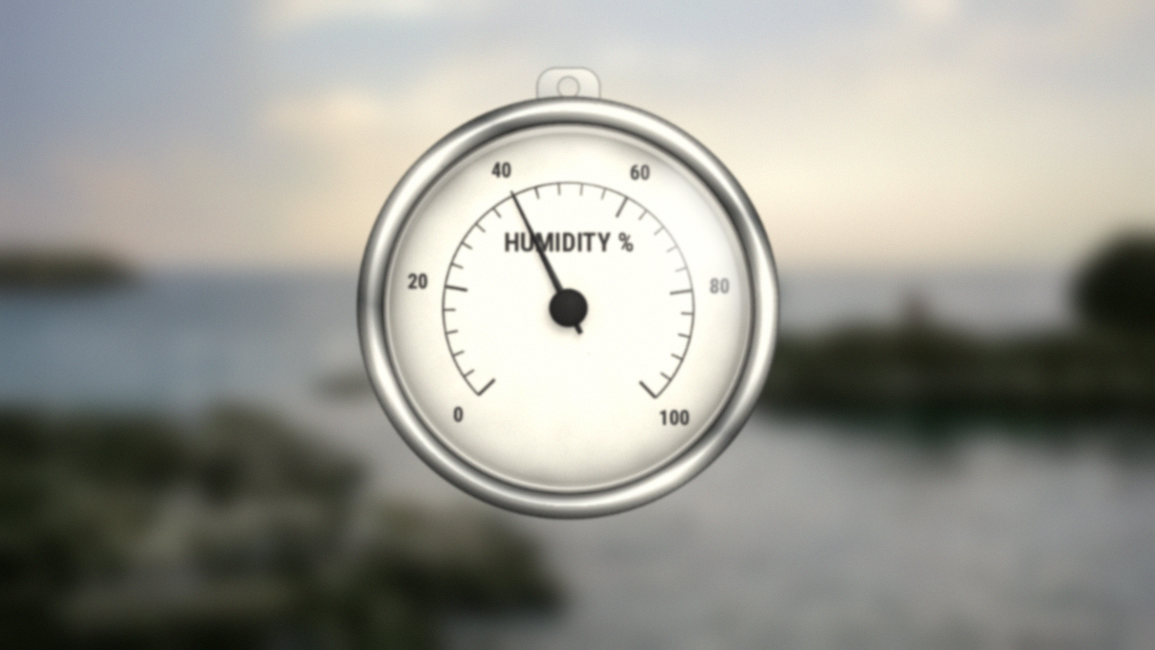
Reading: 40 %
